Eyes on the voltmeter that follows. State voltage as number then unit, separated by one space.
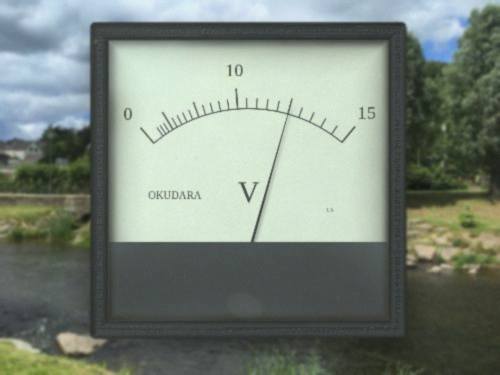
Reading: 12.5 V
